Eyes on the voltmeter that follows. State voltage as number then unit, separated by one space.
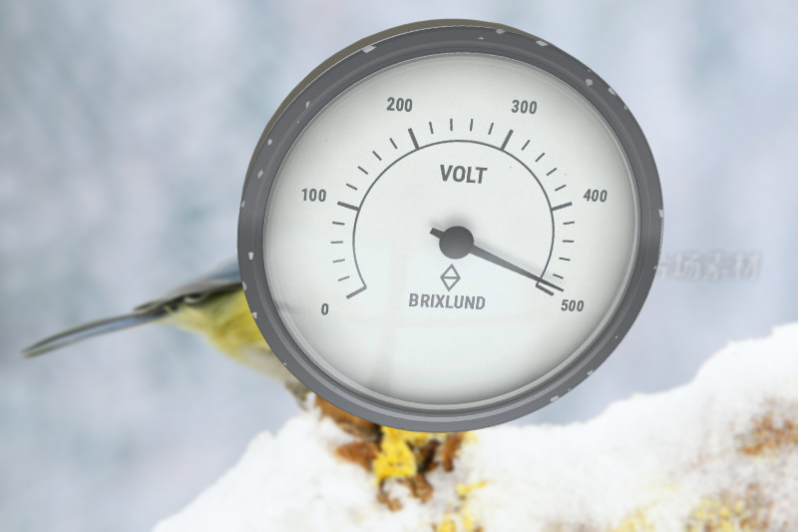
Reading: 490 V
